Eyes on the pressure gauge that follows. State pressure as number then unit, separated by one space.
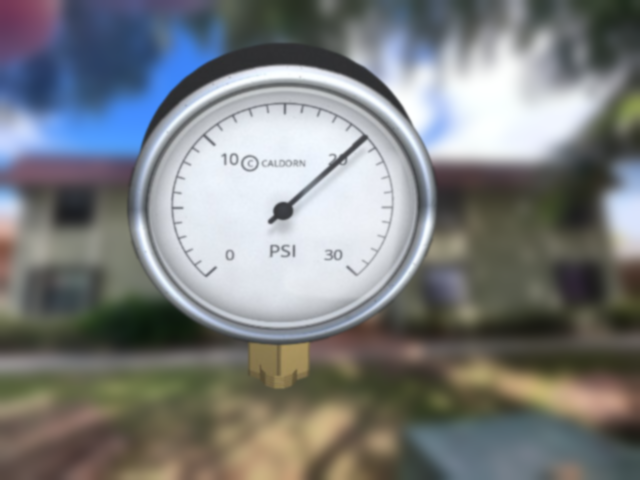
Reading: 20 psi
